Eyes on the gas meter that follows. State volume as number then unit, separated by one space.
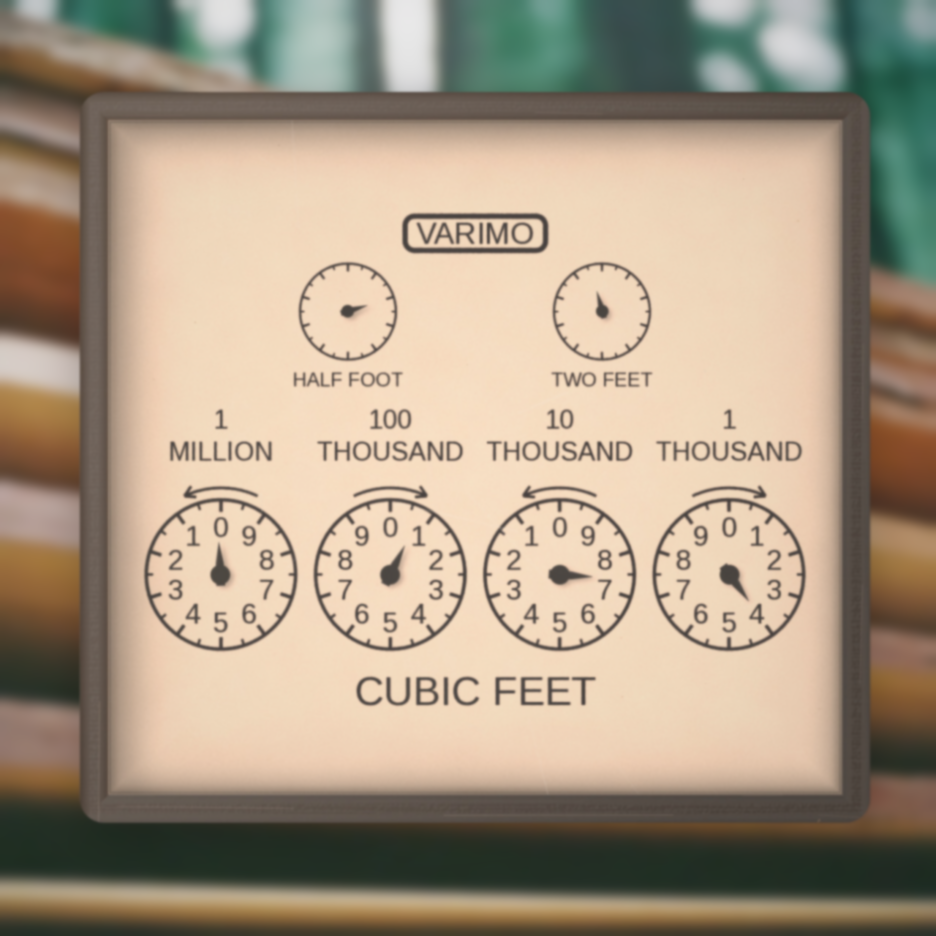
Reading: 7400 ft³
